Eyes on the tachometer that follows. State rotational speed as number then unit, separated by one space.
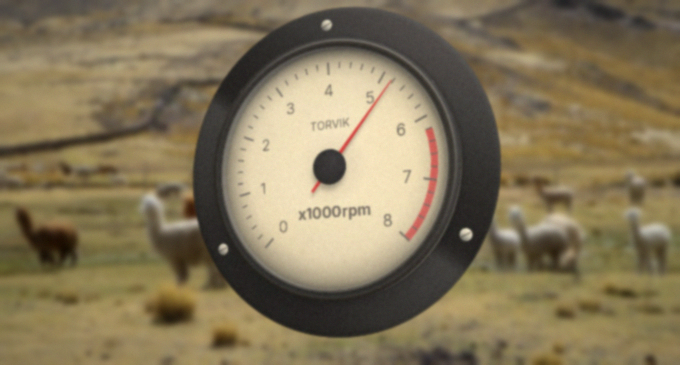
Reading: 5200 rpm
